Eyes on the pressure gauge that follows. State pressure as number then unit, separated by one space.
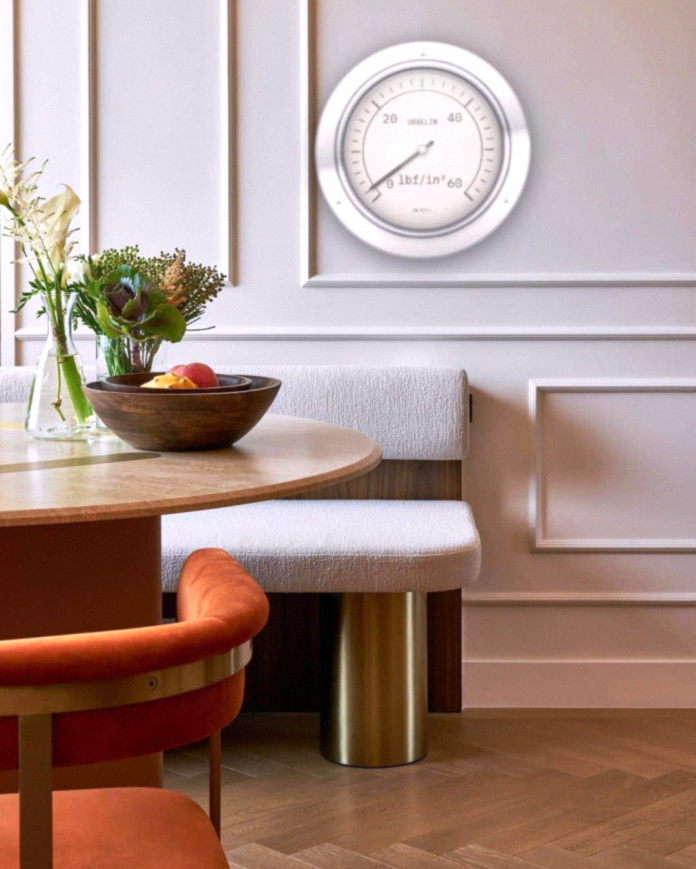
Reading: 2 psi
